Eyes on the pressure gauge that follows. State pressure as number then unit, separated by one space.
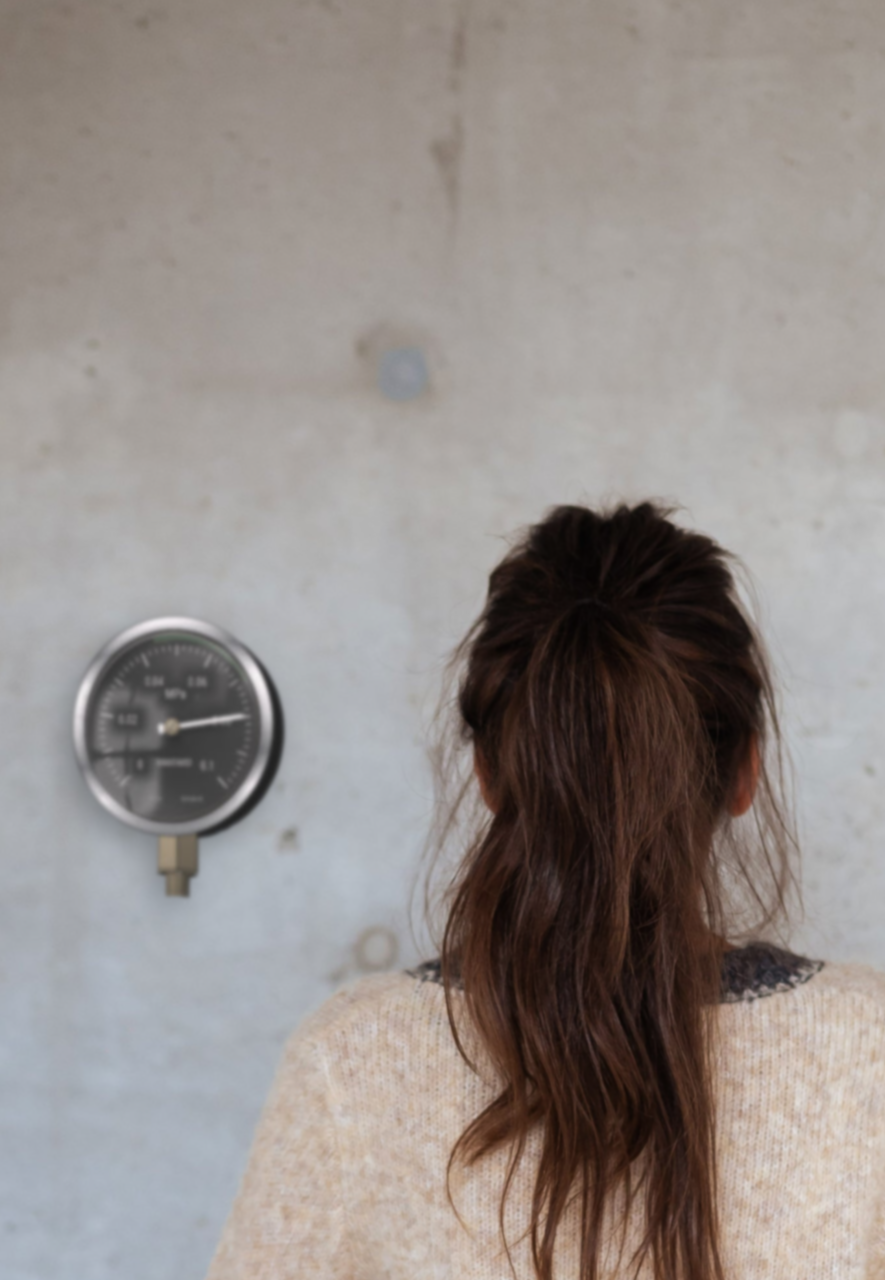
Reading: 0.08 MPa
